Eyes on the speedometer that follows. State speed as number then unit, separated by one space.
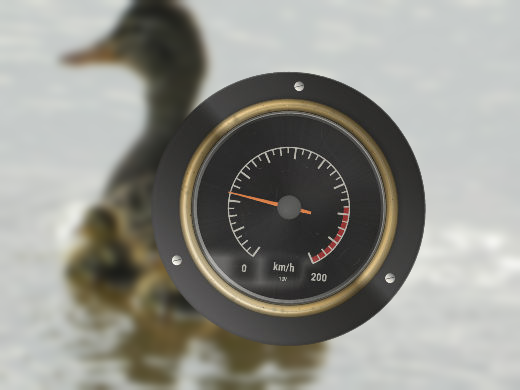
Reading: 45 km/h
